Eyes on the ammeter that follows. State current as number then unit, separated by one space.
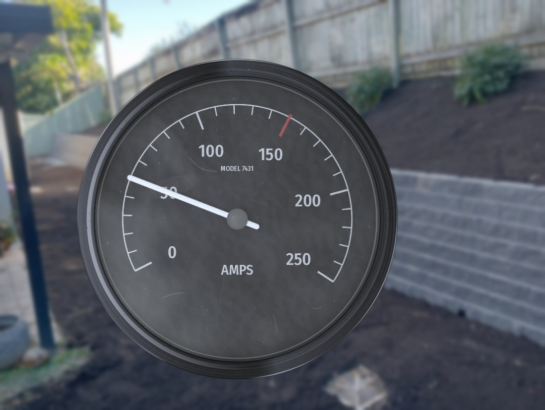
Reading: 50 A
